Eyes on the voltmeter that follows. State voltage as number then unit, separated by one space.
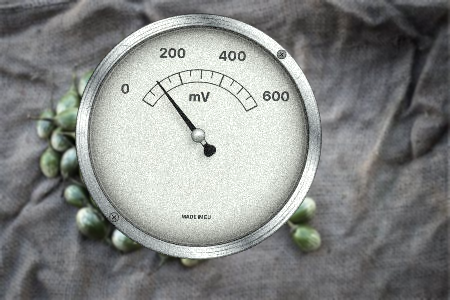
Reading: 100 mV
